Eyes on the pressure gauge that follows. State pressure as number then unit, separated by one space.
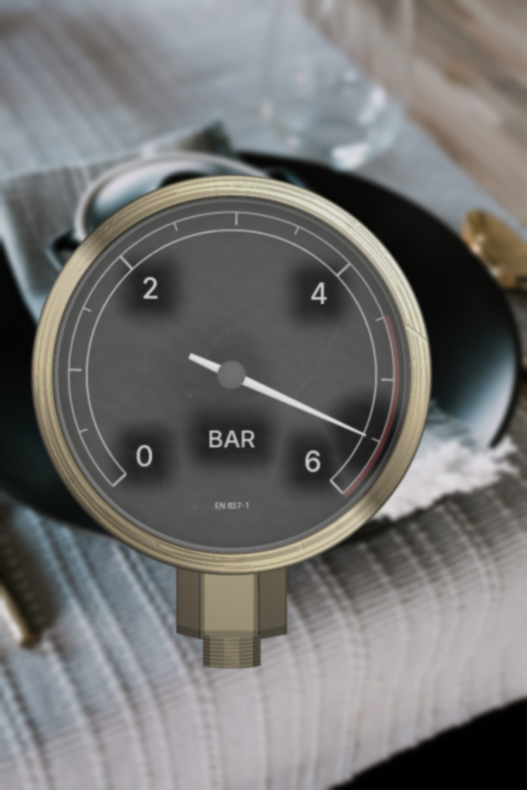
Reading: 5.5 bar
